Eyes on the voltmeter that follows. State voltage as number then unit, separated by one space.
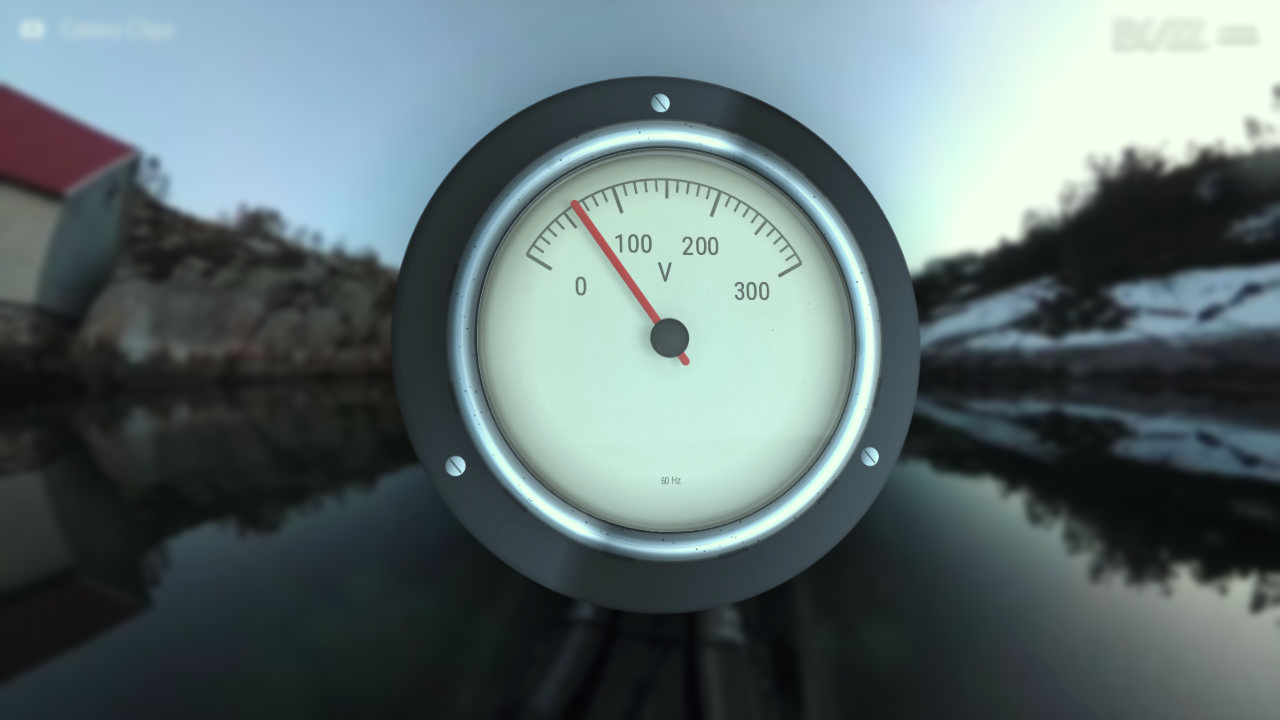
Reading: 60 V
